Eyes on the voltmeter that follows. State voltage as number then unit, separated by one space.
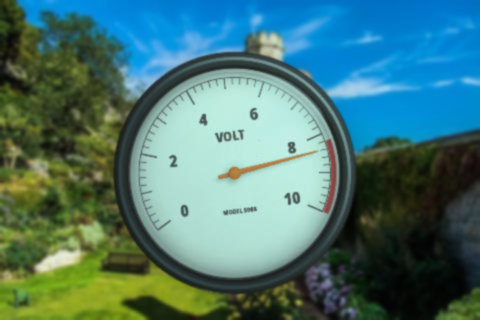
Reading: 8.4 V
